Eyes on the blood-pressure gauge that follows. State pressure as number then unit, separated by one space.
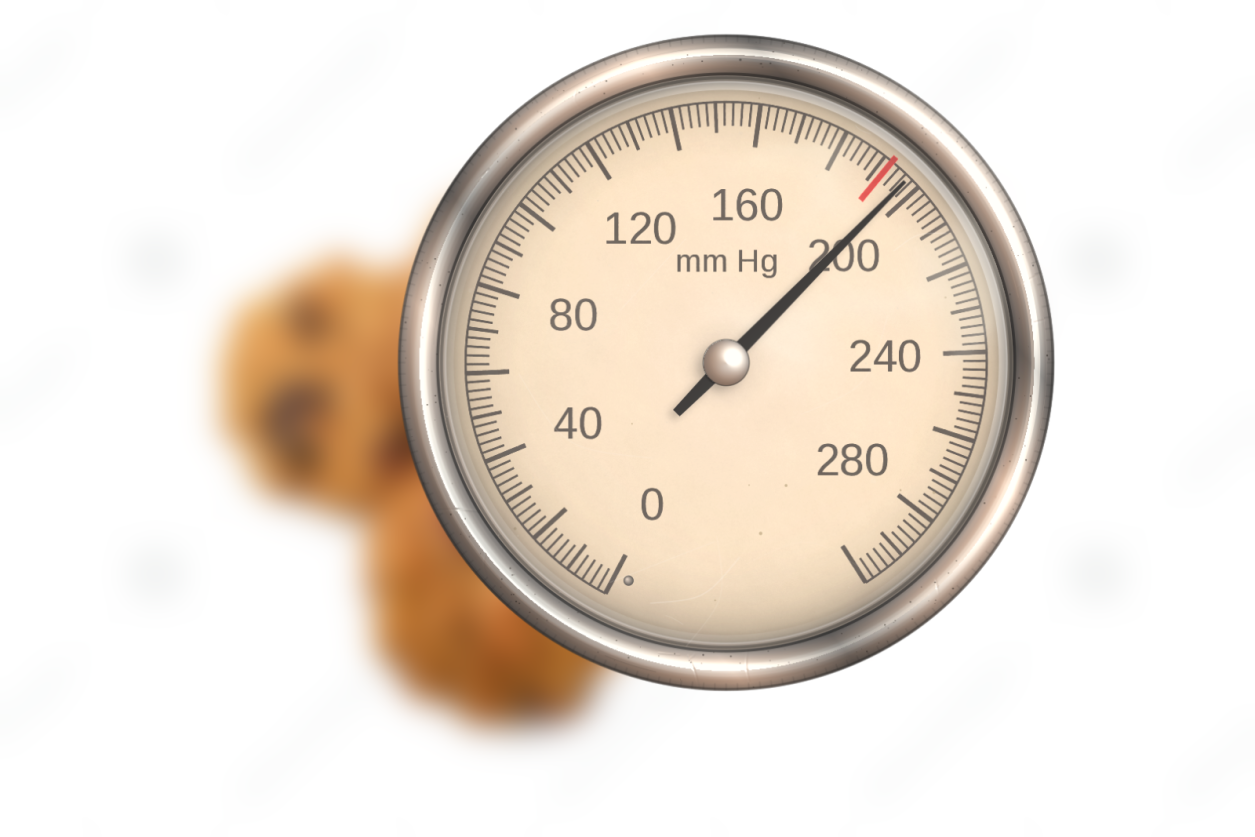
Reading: 197 mmHg
